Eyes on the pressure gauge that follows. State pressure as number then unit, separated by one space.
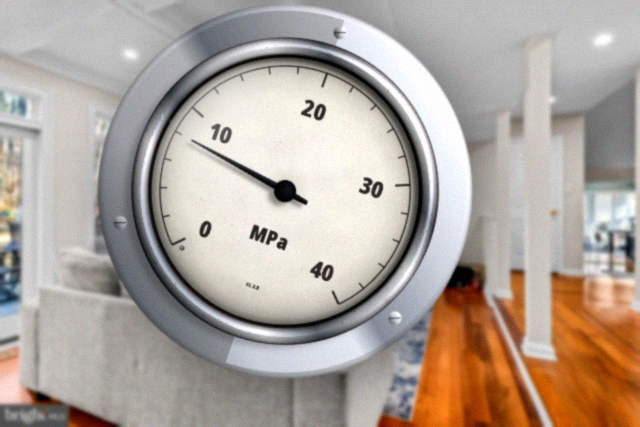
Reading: 8 MPa
